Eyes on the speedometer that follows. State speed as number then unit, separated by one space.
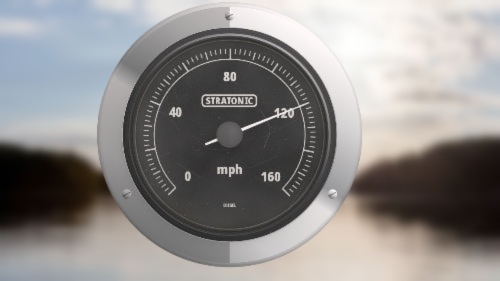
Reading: 120 mph
